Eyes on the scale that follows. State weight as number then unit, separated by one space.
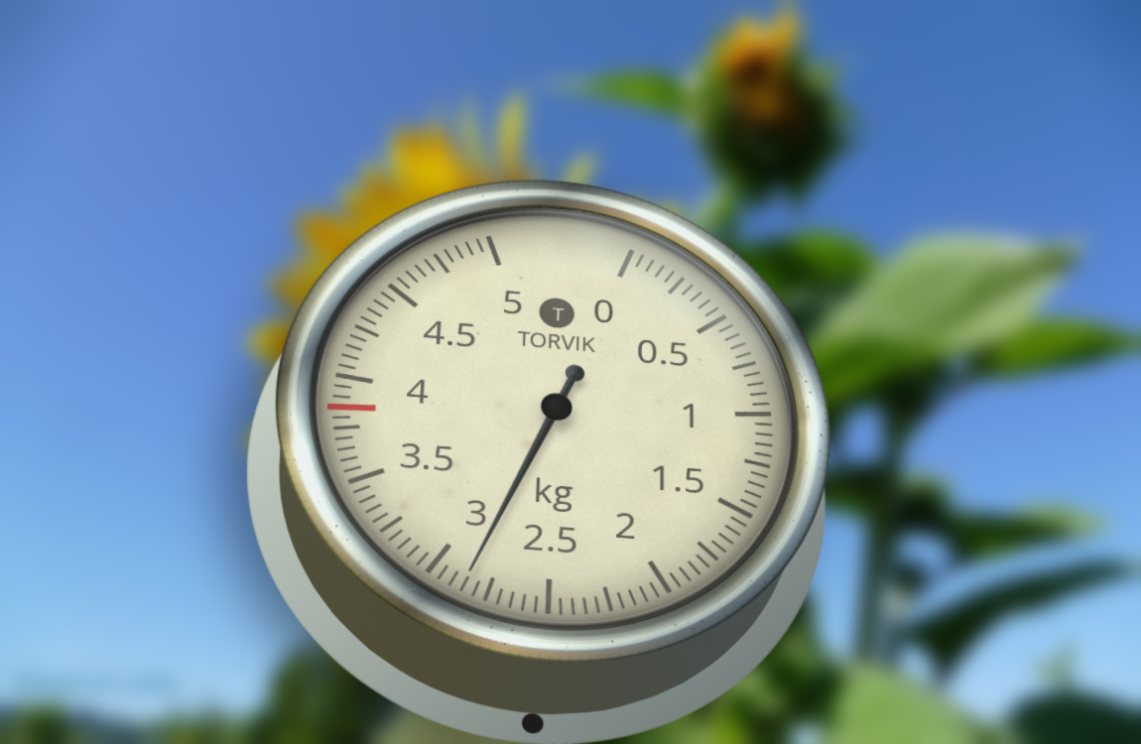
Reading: 2.85 kg
